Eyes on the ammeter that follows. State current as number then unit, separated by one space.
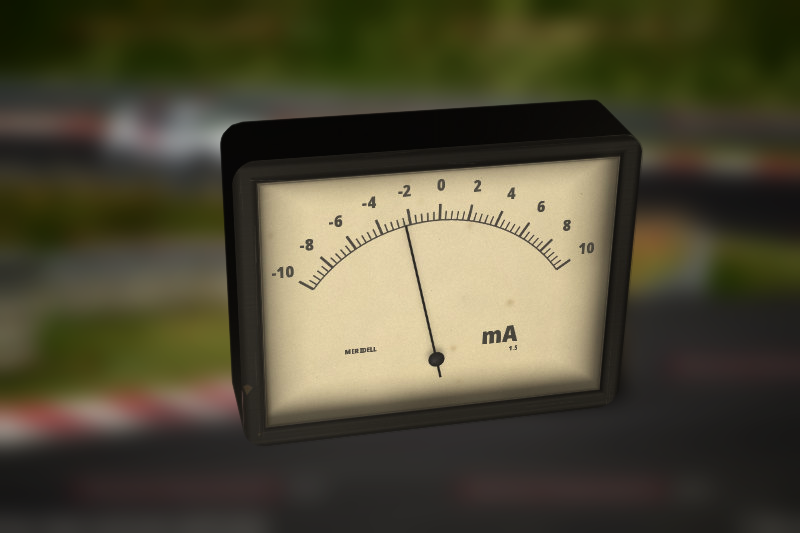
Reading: -2.4 mA
